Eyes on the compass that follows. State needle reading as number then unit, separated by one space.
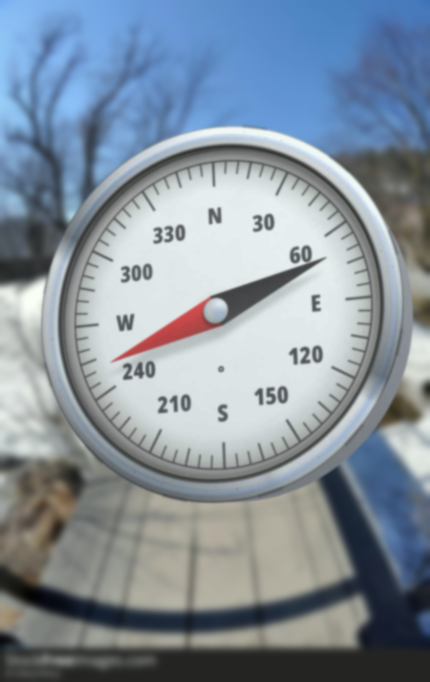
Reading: 250 °
